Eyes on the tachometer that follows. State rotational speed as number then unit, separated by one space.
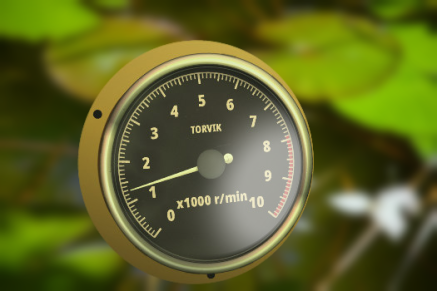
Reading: 1300 rpm
